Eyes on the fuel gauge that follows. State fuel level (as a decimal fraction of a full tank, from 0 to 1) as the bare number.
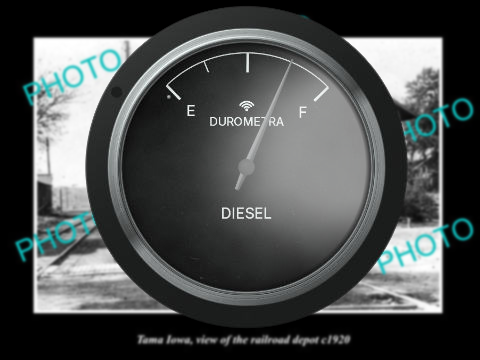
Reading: 0.75
